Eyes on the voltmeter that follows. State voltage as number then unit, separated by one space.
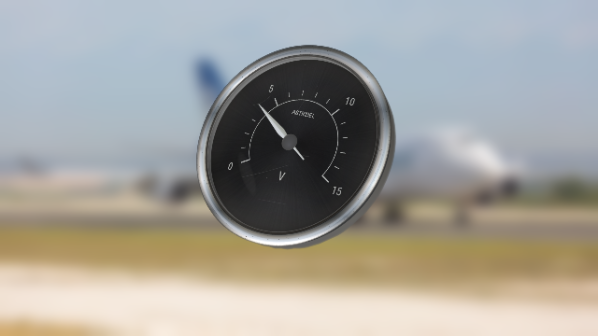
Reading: 4 V
